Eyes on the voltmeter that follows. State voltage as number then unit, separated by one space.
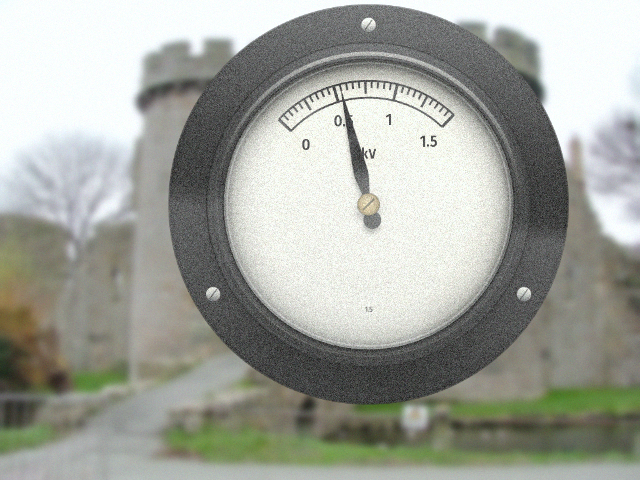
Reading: 0.55 kV
